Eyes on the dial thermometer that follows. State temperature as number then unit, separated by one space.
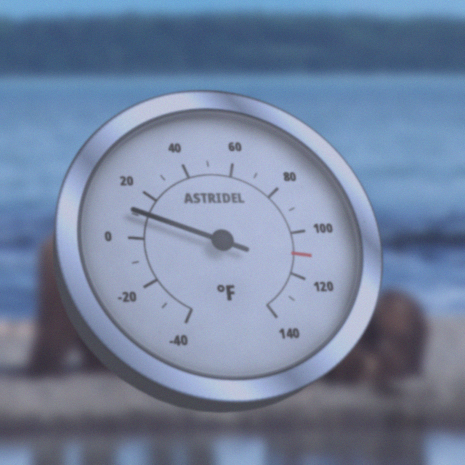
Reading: 10 °F
